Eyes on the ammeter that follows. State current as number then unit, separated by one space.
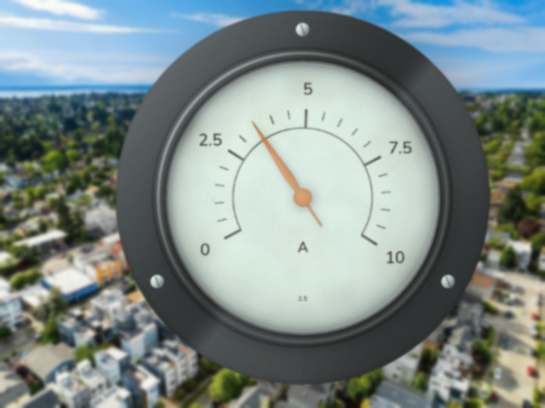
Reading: 3.5 A
